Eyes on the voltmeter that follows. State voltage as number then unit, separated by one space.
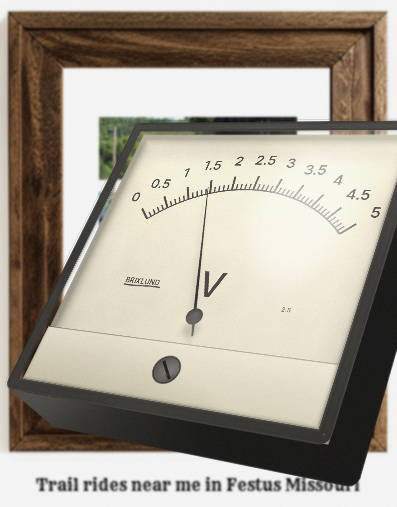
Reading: 1.5 V
